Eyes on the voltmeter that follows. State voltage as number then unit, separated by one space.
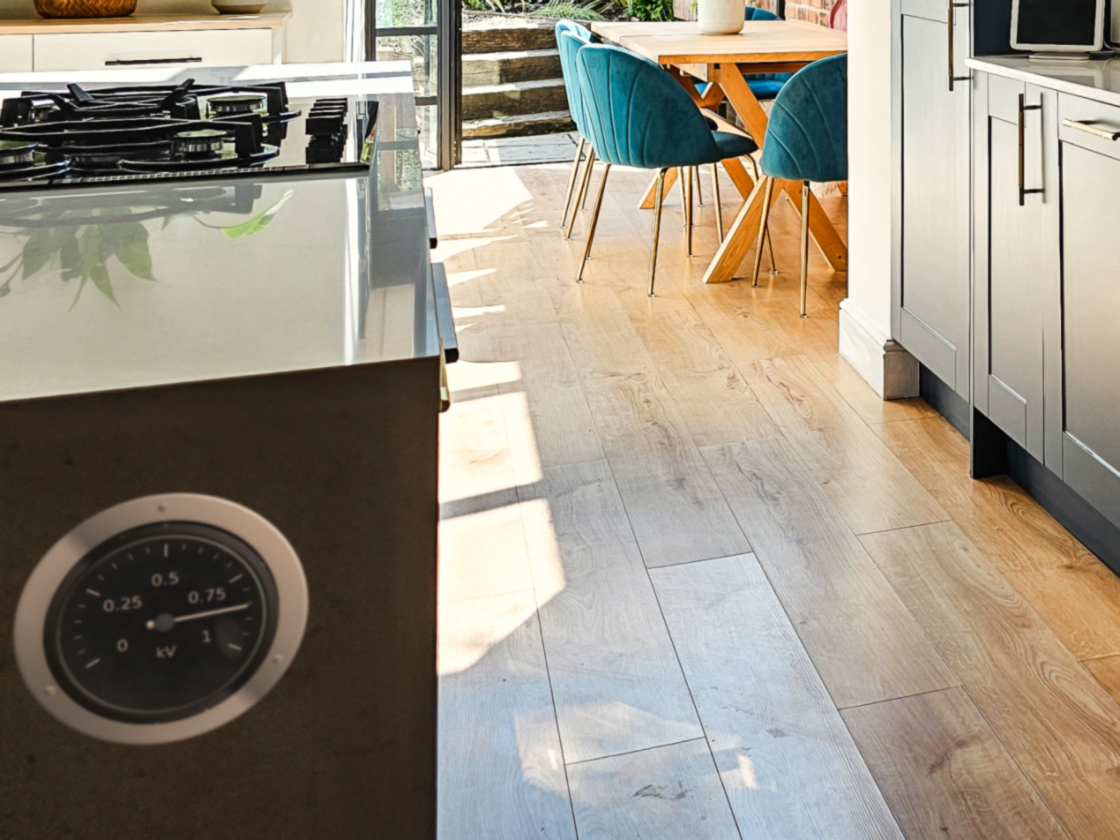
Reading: 0.85 kV
